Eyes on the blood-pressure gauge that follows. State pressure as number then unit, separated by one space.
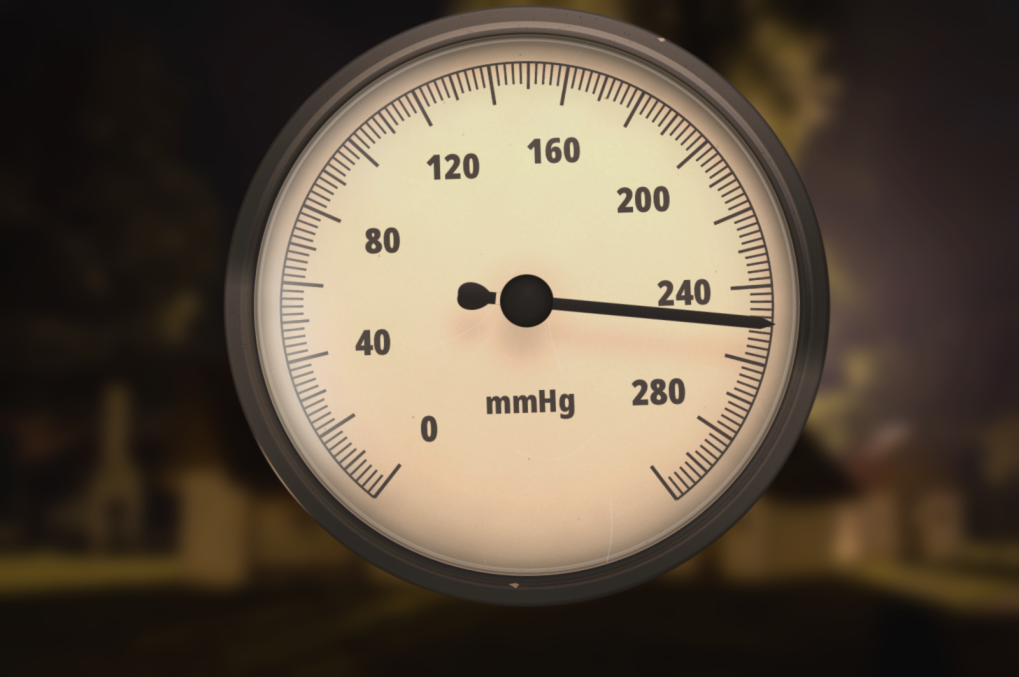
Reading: 250 mmHg
